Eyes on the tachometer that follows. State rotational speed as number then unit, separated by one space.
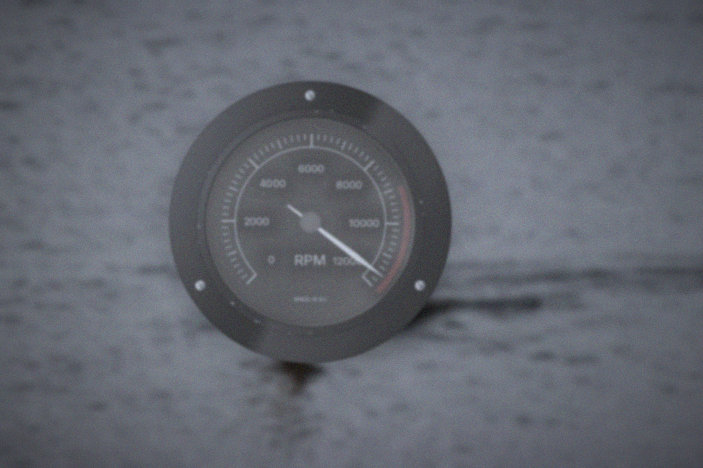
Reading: 11600 rpm
